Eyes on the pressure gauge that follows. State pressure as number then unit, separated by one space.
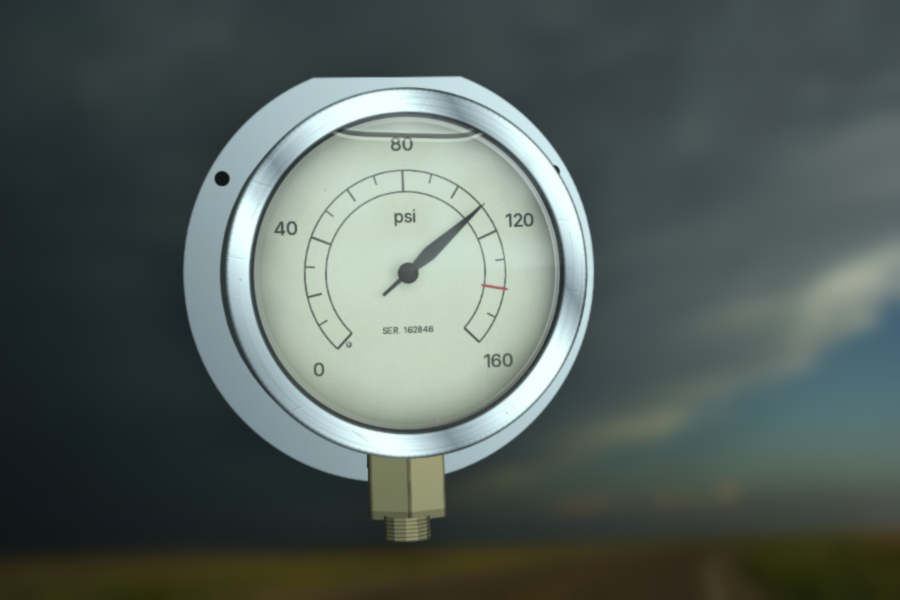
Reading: 110 psi
